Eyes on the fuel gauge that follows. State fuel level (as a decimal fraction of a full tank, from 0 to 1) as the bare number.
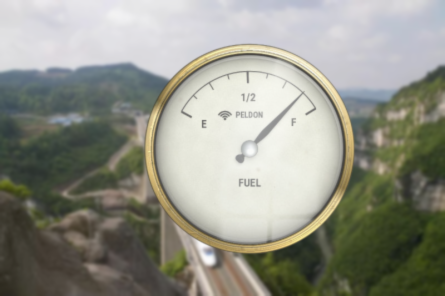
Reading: 0.875
